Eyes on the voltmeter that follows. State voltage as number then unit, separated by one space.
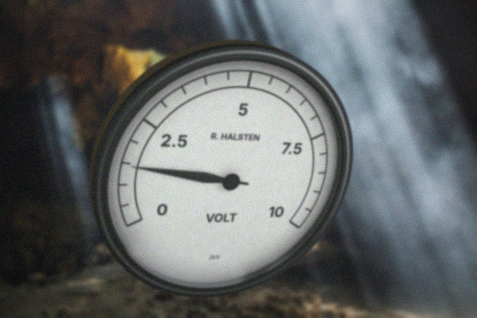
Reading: 1.5 V
